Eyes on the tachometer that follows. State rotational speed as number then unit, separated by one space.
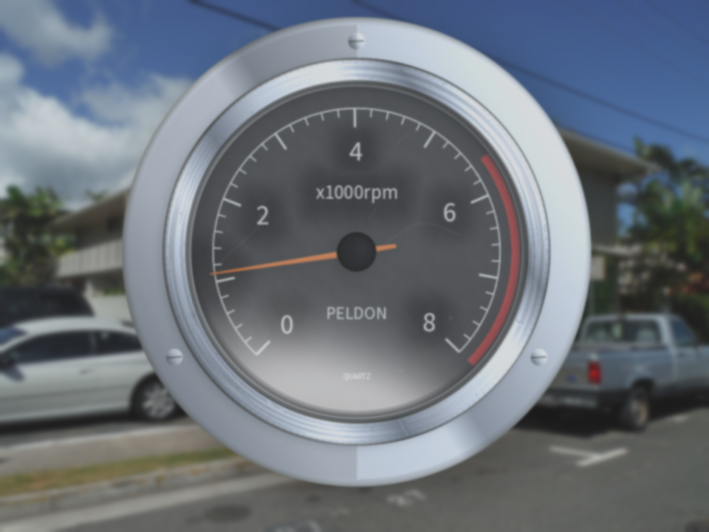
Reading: 1100 rpm
